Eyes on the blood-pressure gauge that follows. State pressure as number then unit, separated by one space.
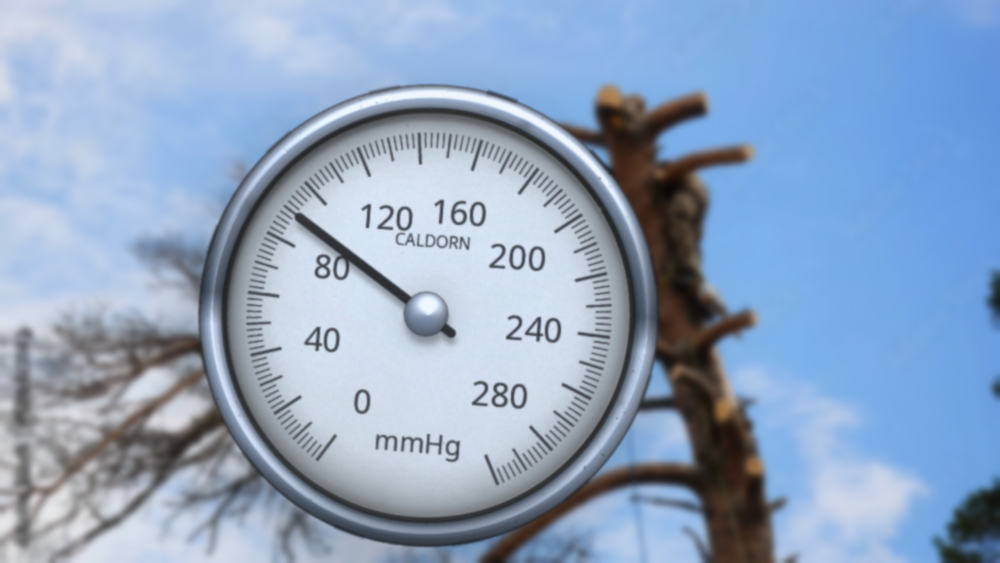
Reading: 90 mmHg
